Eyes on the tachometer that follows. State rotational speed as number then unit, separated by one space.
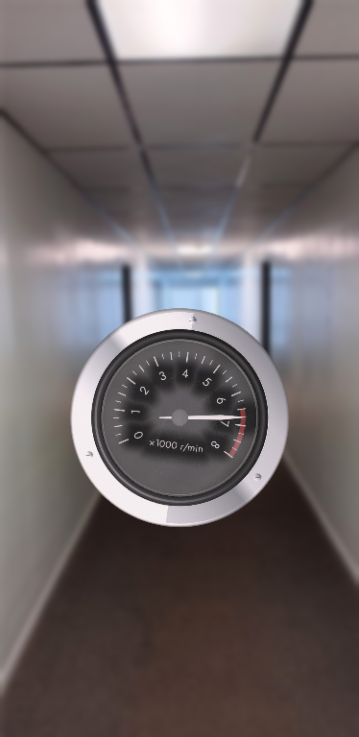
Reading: 6750 rpm
